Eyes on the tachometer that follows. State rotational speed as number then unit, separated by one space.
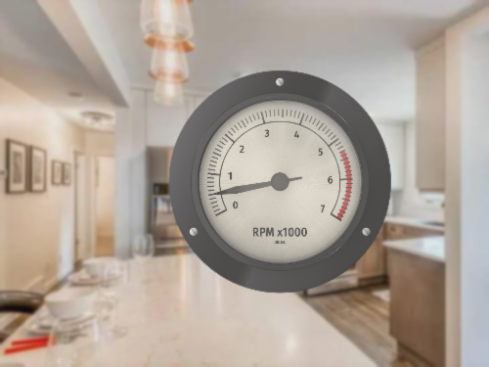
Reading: 500 rpm
